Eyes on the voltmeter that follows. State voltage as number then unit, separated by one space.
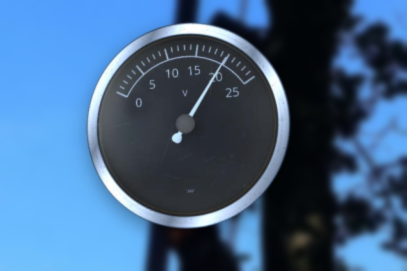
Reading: 20 V
